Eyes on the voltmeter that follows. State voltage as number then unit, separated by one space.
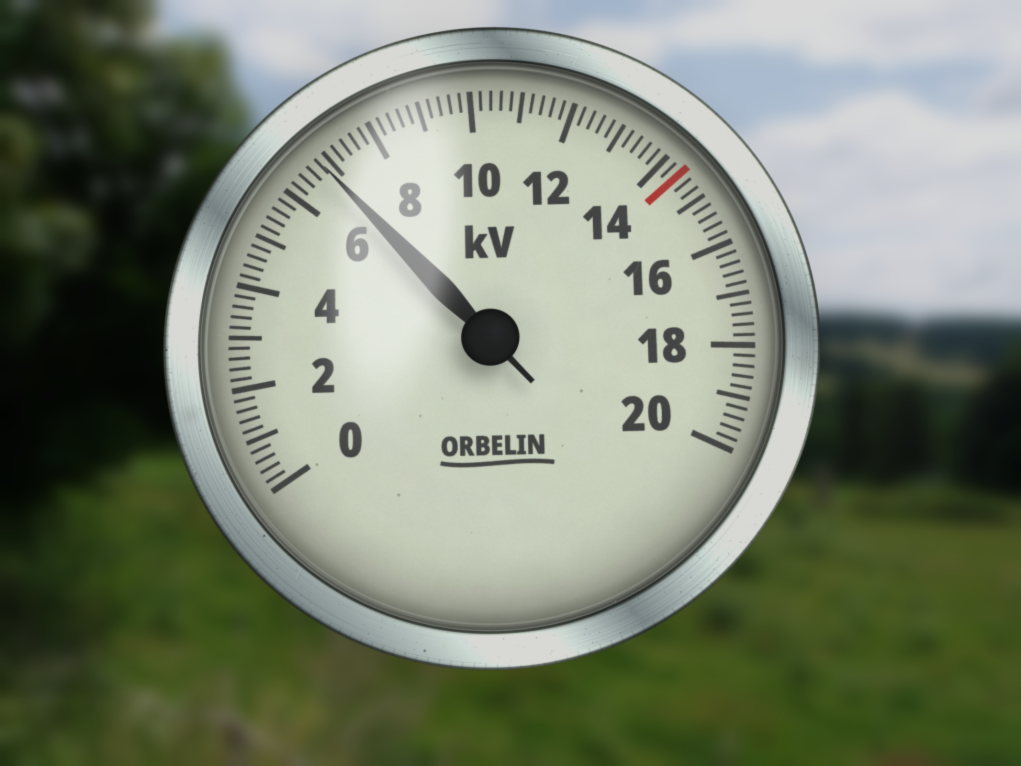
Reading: 6.8 kV
